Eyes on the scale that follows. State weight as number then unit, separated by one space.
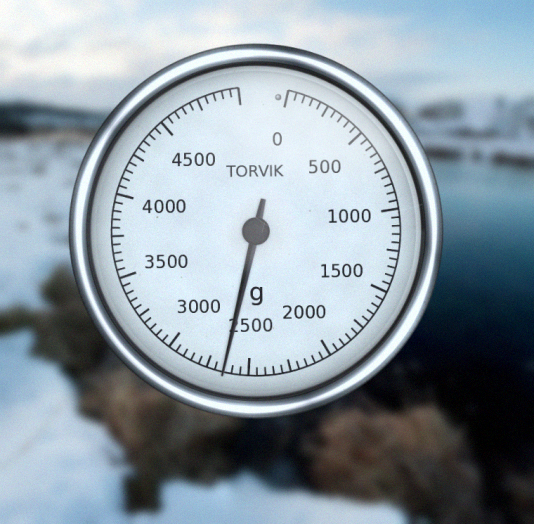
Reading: 2650 g
